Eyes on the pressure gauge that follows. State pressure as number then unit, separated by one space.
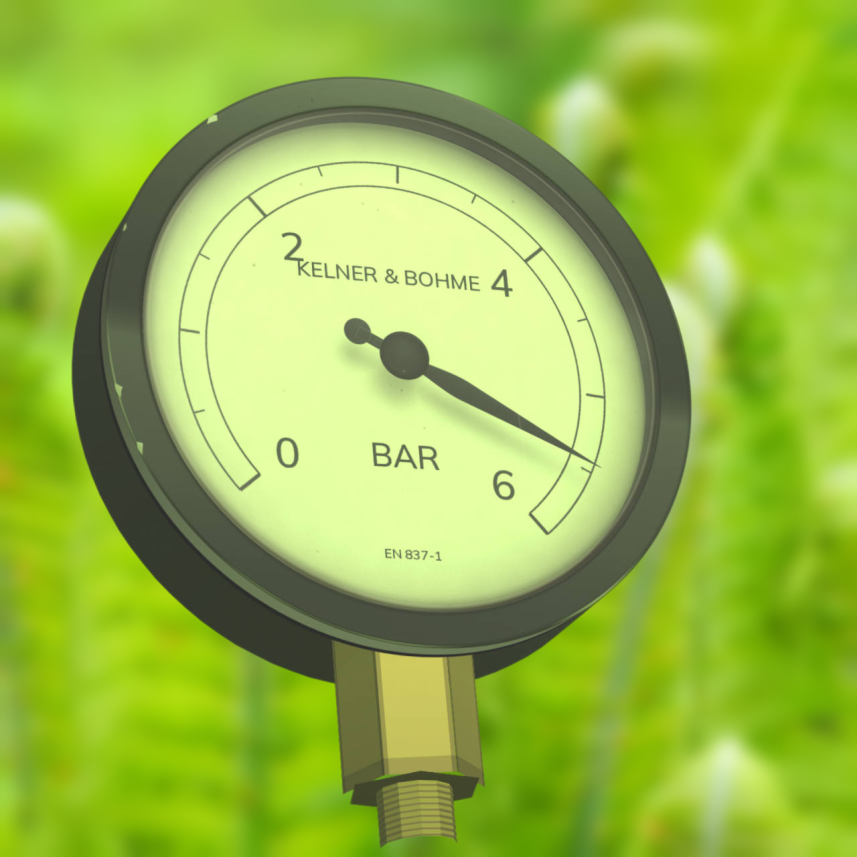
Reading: 5.5 bar
